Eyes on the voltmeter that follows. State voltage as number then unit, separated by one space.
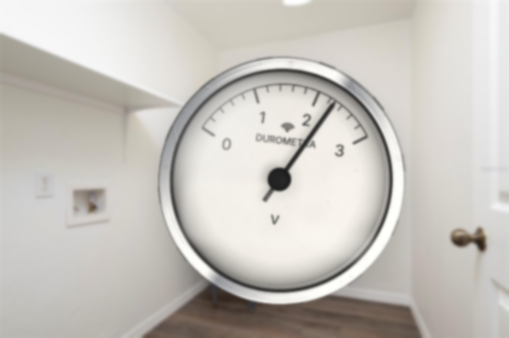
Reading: 2.3 V
